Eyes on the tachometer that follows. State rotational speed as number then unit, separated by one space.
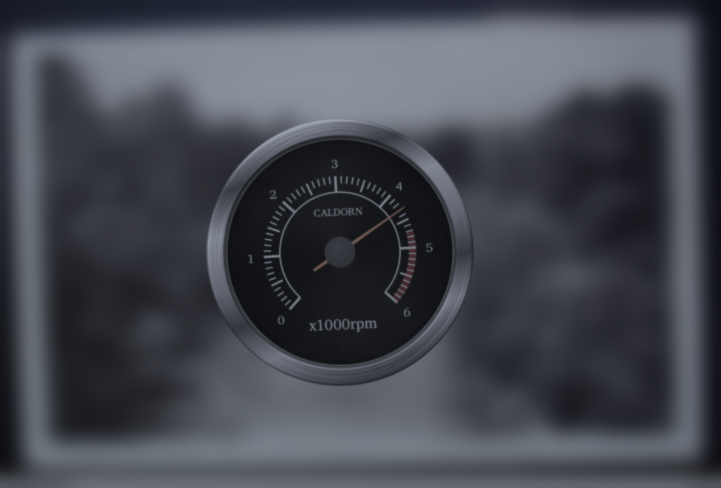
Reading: 4300 rpm
